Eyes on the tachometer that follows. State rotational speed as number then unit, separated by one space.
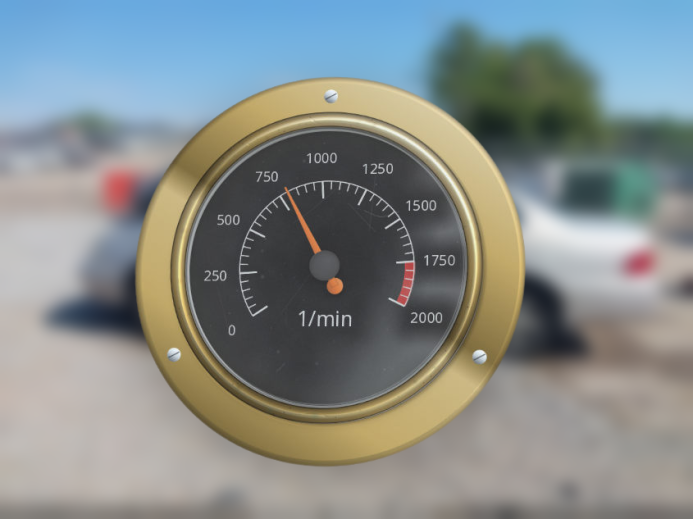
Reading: 800 rpm
